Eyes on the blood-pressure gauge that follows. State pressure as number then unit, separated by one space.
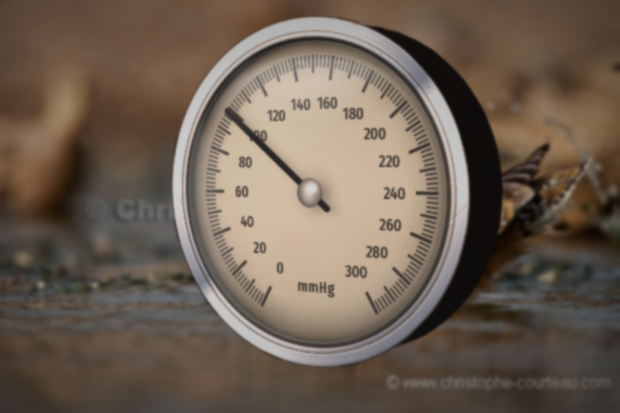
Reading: 100 mmHg
